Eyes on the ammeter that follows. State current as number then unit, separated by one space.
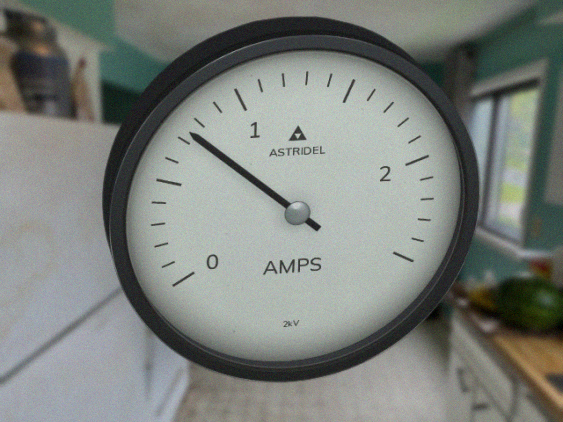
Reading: 0.75 A
